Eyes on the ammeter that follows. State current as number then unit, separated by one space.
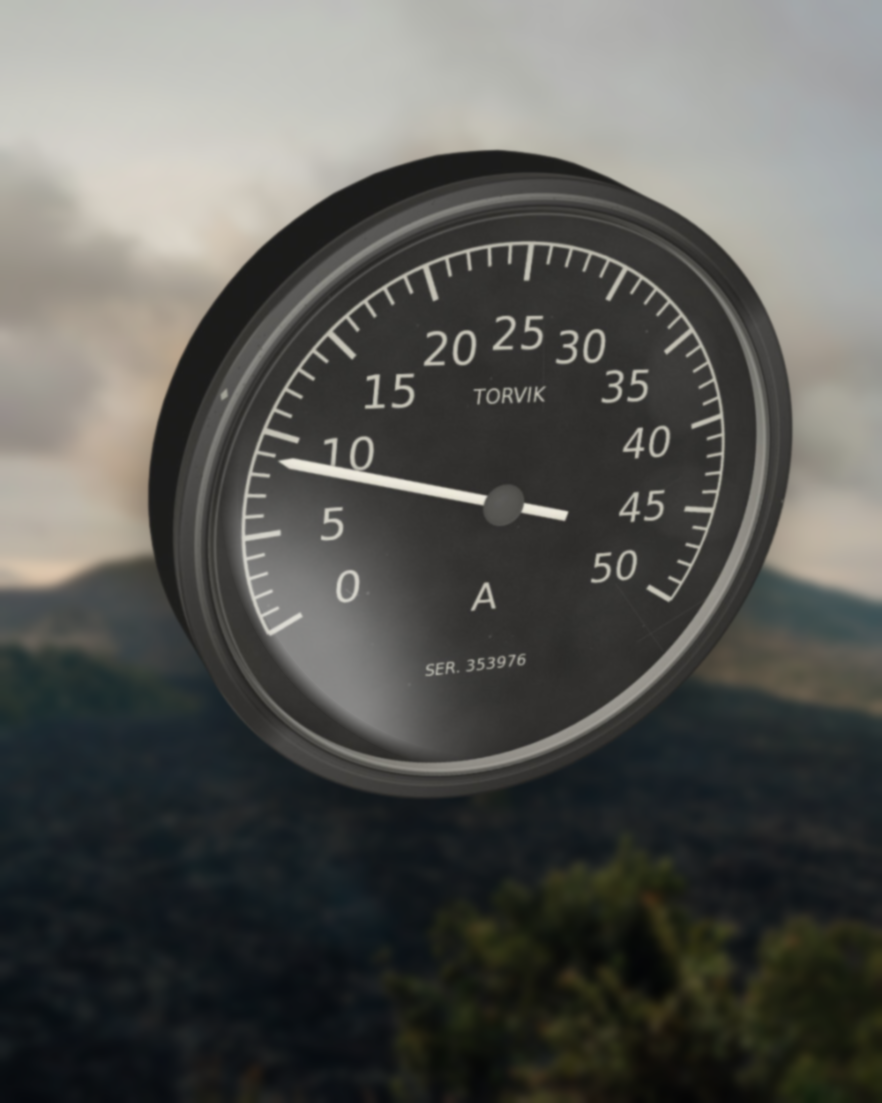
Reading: 9 A
